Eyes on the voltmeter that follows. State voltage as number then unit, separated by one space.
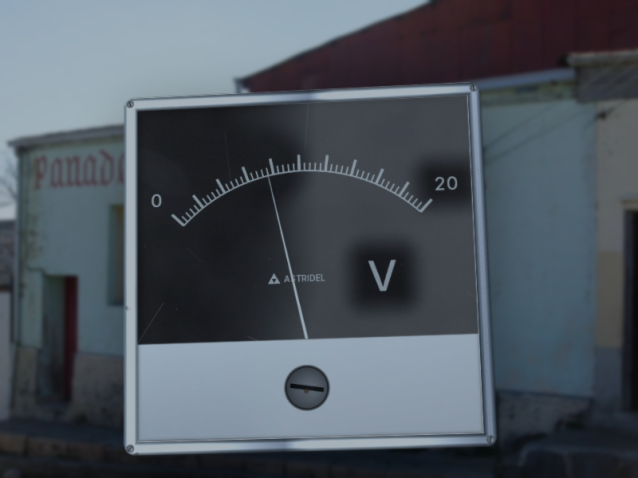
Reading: 7.6 V
